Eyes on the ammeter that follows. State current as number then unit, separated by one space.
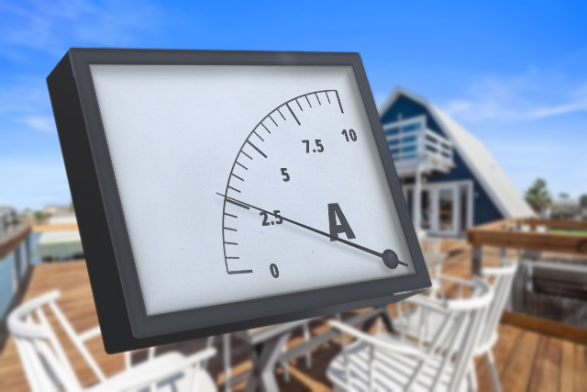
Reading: 2.5 A
